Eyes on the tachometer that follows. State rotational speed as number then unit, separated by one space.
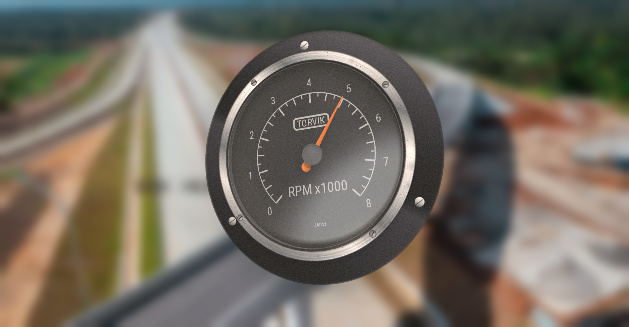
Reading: 5000 rpm
